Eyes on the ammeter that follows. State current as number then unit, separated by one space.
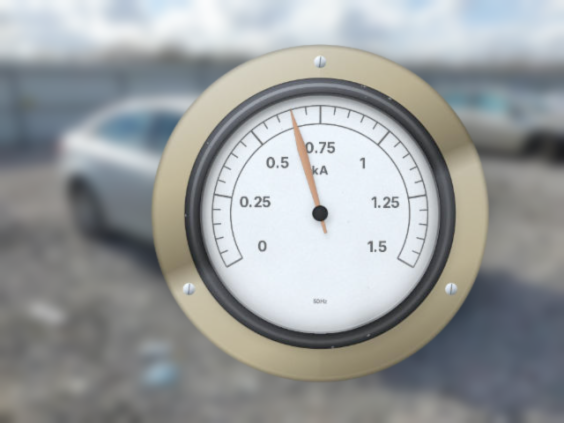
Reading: 0.65 kA
